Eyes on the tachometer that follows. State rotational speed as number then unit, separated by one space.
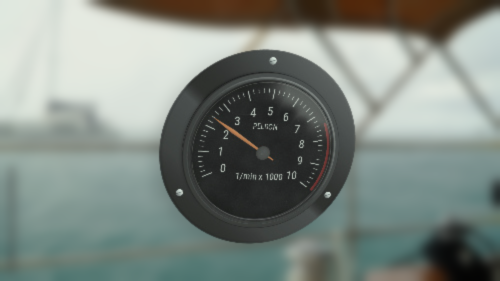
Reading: 2400 rpm
